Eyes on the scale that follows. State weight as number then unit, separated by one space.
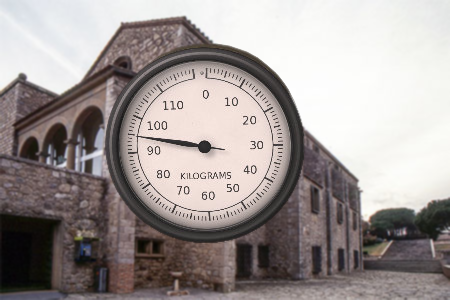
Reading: 95 kg
